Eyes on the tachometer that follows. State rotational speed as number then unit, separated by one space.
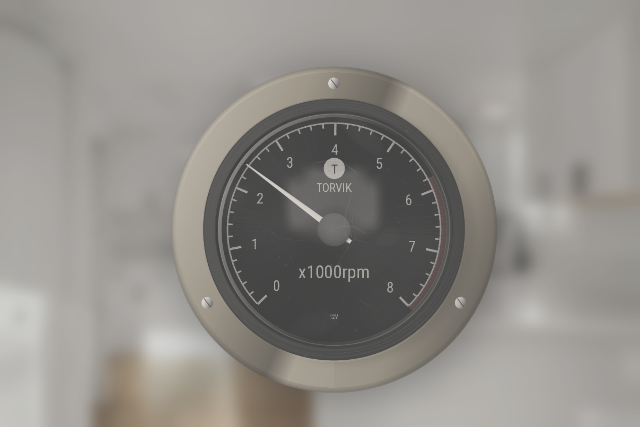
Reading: 2400 rpm
